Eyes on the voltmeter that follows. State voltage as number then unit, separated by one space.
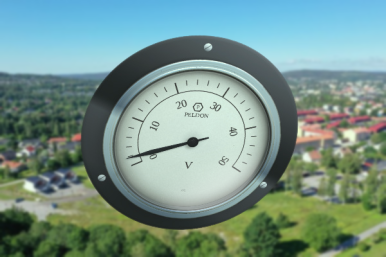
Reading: 2 V
